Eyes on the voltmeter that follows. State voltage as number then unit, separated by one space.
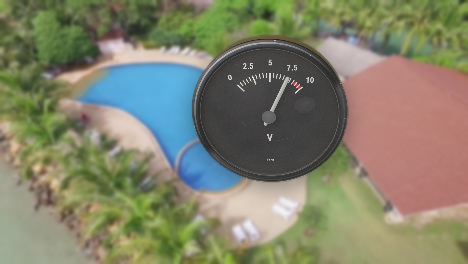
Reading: 7.5 V
